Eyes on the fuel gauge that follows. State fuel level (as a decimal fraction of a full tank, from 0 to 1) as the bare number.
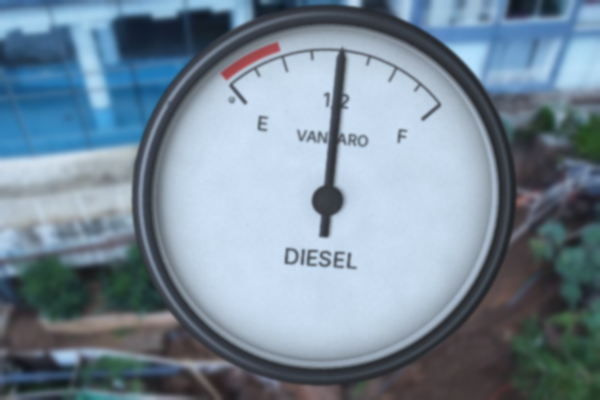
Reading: 0.5
